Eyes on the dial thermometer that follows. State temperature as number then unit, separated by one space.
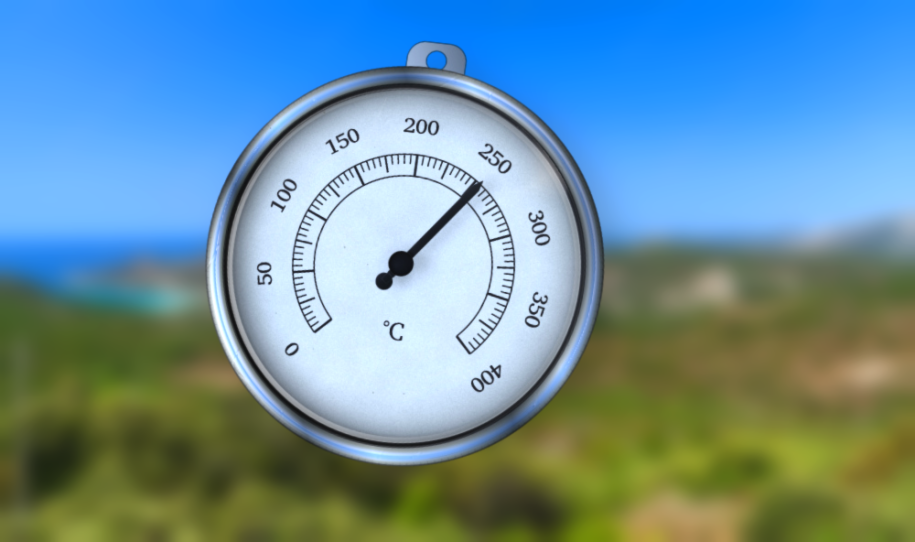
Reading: 255 °C
